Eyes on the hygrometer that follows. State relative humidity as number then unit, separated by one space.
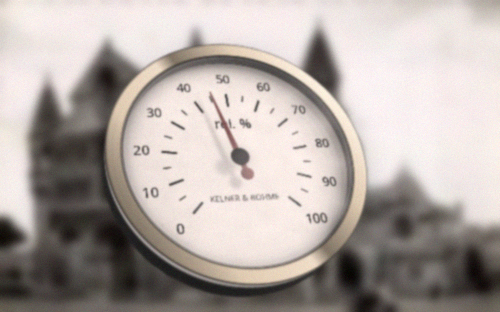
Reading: 45 %
